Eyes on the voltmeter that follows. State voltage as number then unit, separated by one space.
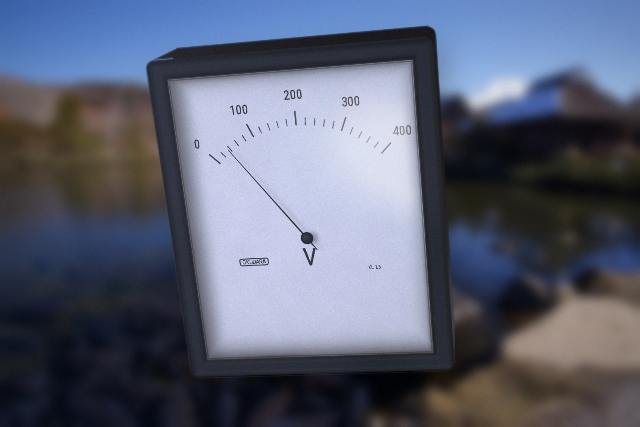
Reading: 40 V
